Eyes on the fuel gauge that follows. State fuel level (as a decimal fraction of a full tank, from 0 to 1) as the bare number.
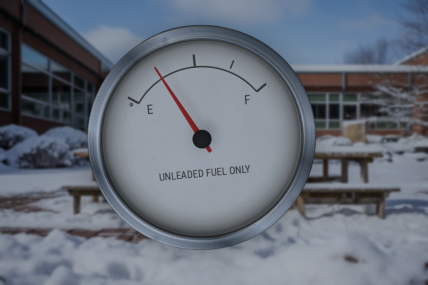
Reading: 0.25
